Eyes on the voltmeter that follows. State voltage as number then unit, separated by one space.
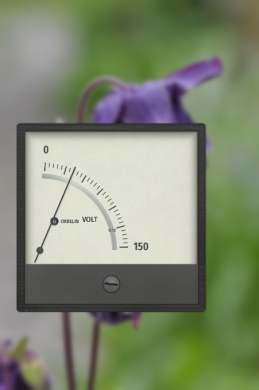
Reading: 35 V
